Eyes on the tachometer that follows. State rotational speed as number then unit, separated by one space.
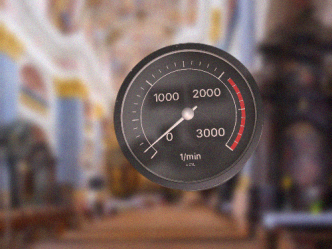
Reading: 100 rpm
